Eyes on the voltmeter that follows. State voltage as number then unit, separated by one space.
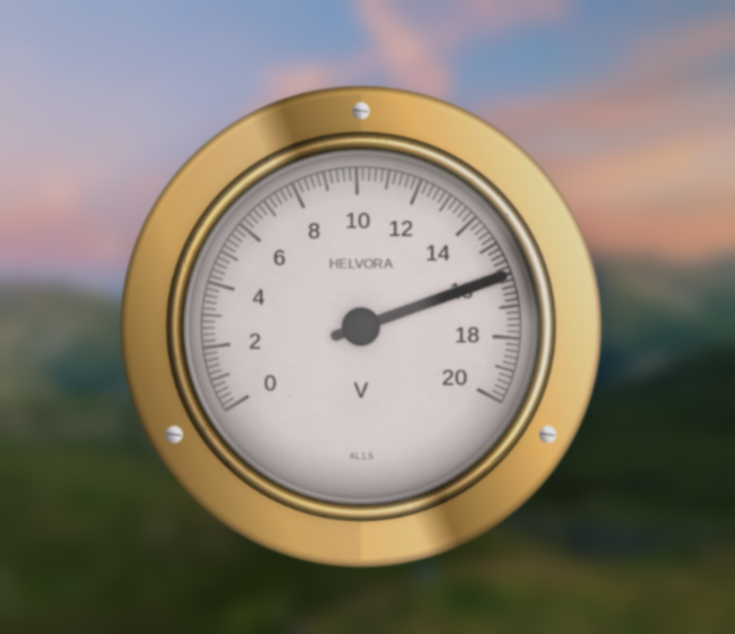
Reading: 16 V
